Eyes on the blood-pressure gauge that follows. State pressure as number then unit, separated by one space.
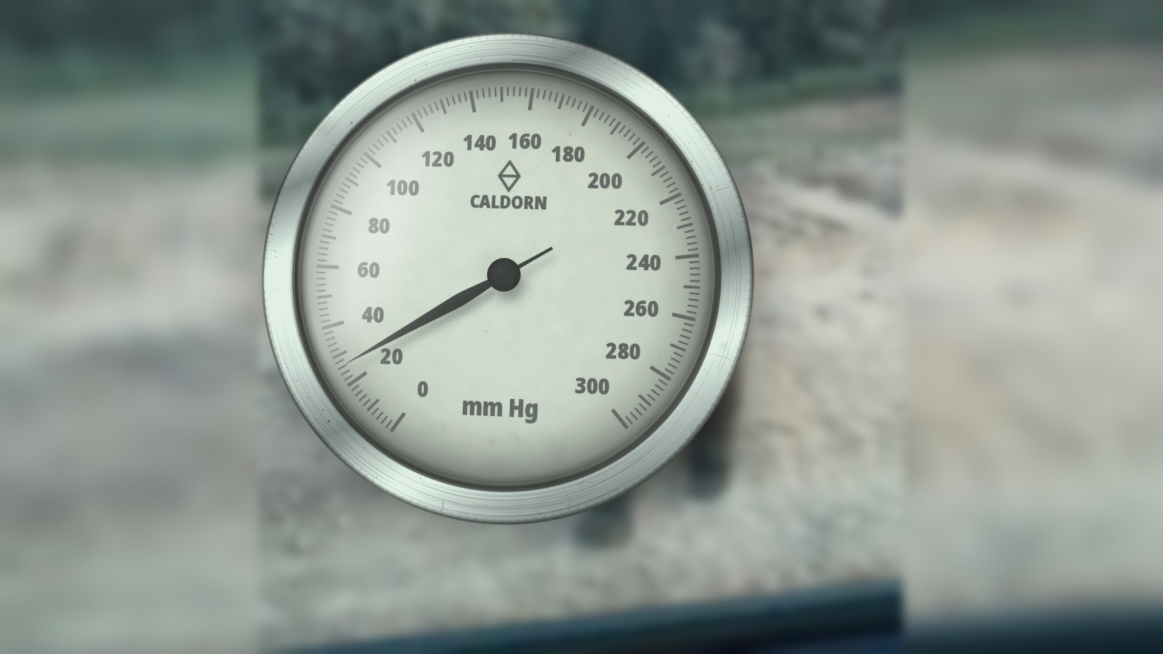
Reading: 26 mmHg
